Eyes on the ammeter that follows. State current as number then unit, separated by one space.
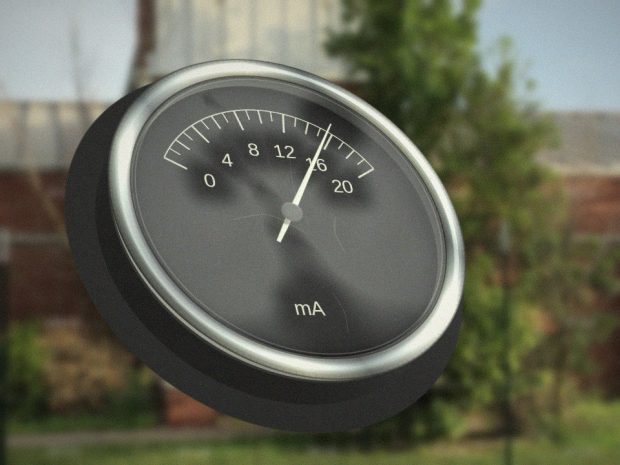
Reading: 15.5 mA
